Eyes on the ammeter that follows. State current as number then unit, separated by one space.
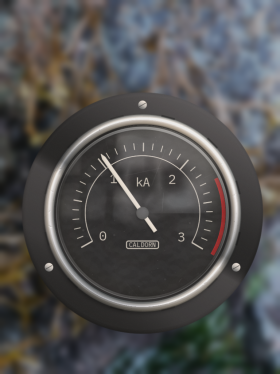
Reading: 1.05 kA
